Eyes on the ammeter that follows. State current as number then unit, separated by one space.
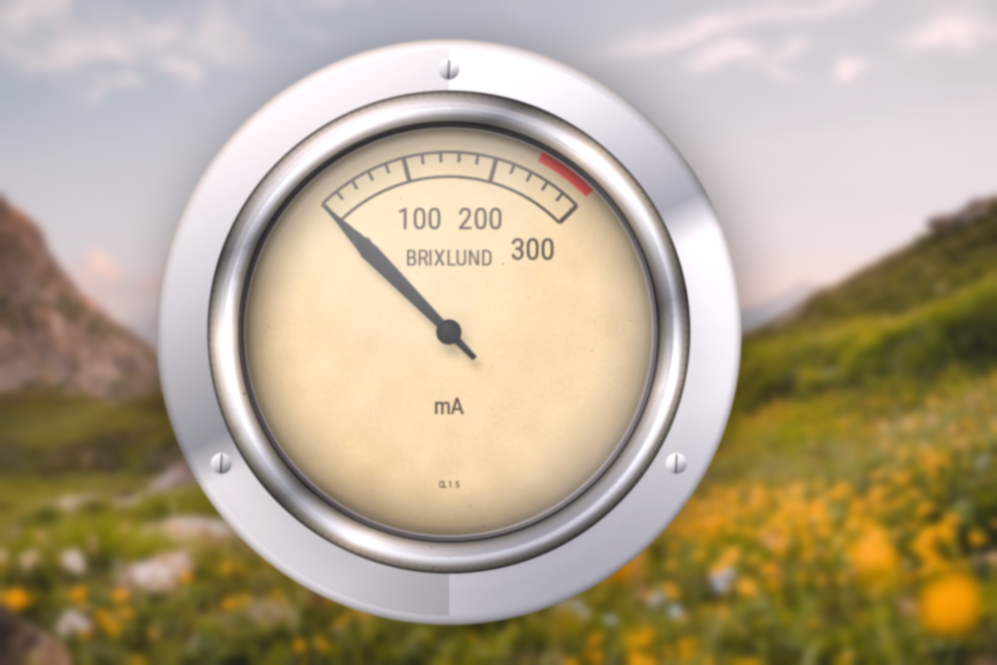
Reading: 0 mA
